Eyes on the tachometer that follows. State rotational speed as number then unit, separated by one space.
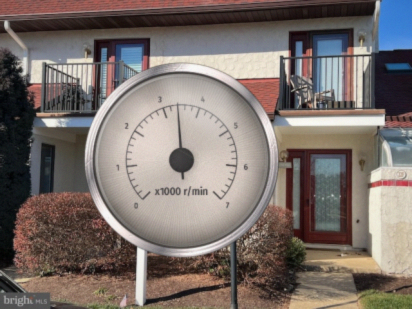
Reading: 3400 rpm
